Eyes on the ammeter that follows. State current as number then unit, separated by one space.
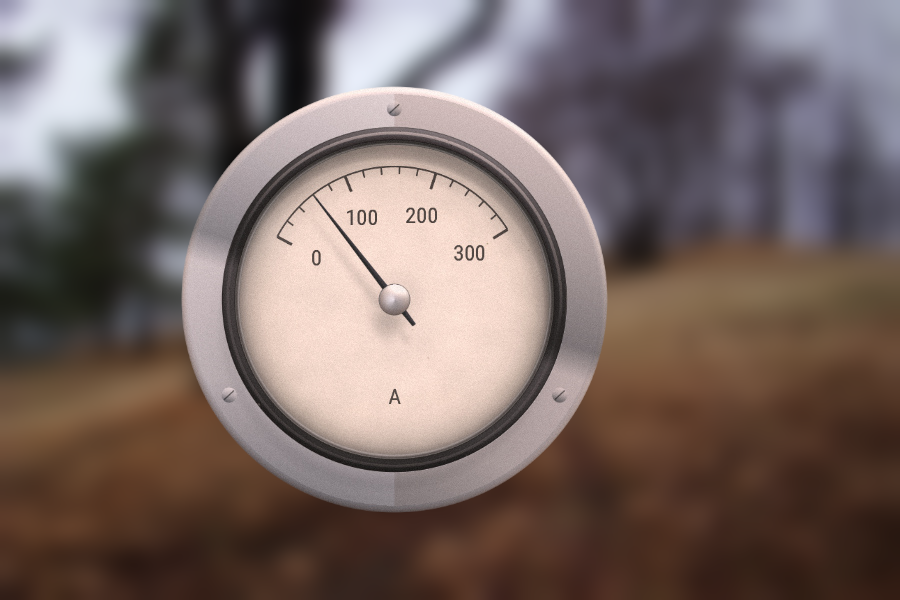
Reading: 60 A
